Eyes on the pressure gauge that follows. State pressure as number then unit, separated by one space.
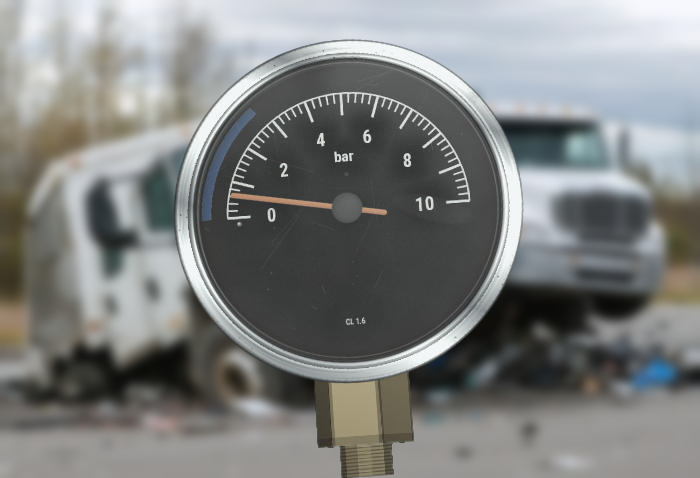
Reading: 0.6 bar
